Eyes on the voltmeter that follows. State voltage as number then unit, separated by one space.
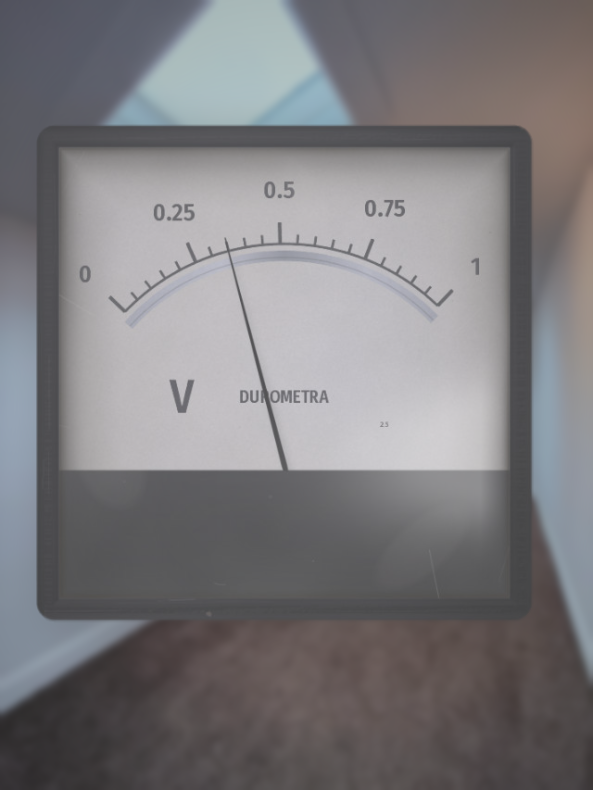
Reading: 0.35 V
